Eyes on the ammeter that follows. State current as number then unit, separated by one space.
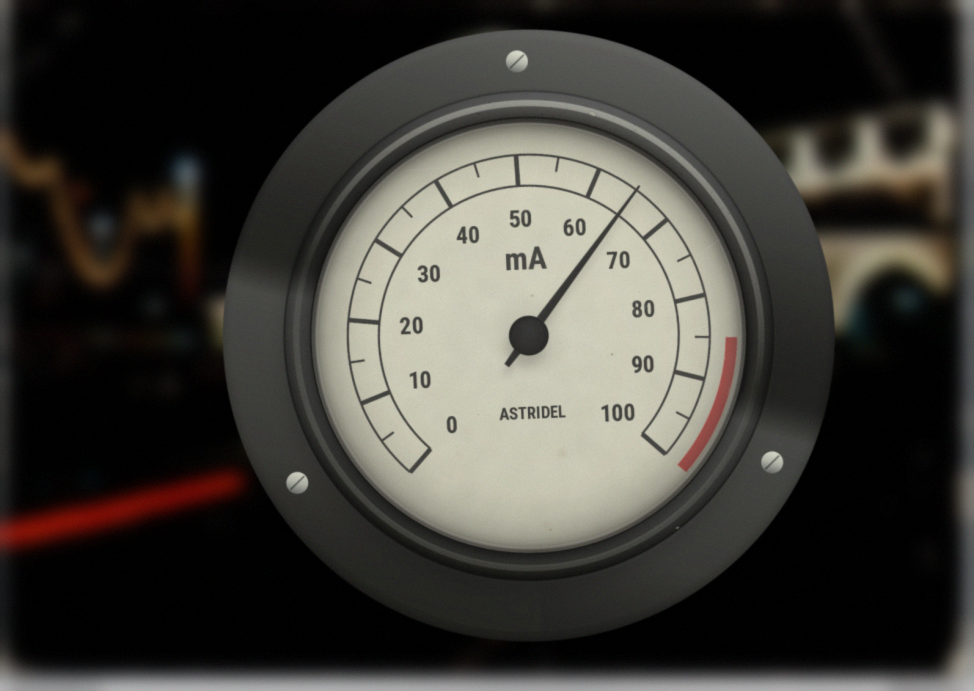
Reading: 65 mA
